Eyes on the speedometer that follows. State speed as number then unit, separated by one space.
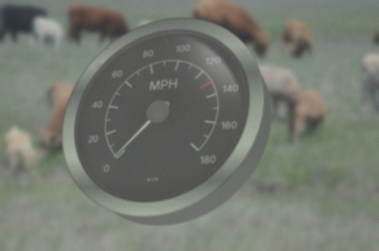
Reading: 0 mph
